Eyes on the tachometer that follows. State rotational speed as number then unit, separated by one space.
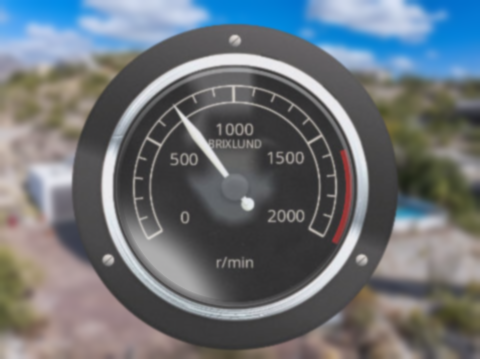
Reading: 700 rpm
